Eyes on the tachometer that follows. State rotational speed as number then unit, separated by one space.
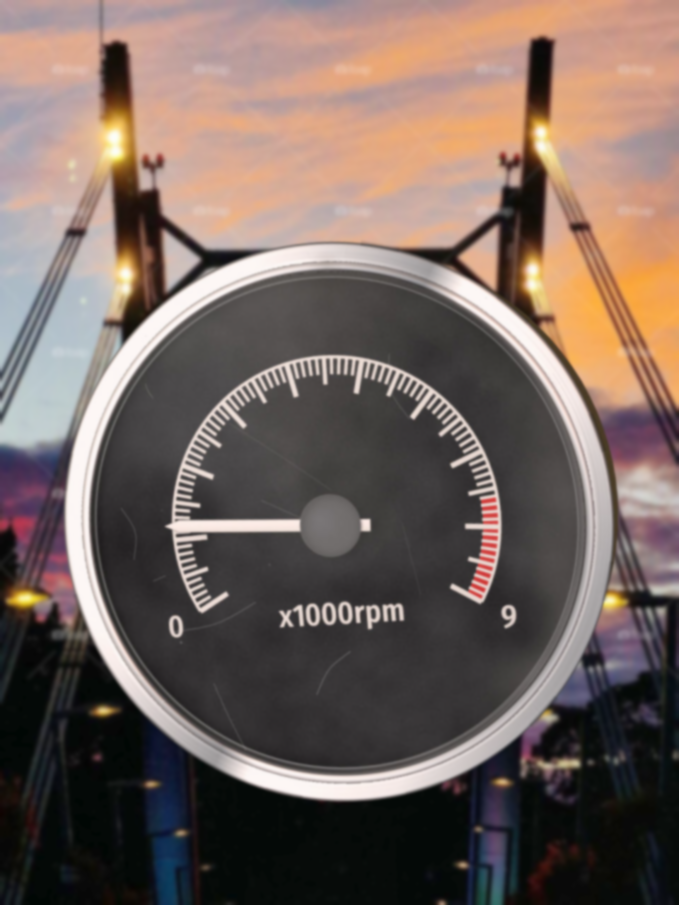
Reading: 1200 rpm
